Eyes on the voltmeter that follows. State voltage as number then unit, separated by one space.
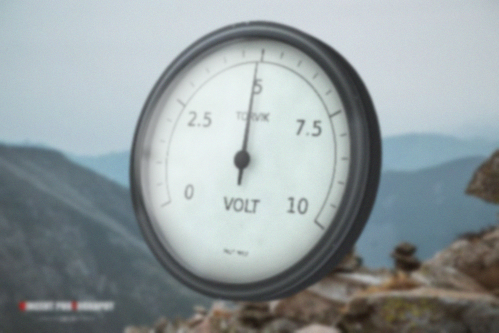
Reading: 5 V
